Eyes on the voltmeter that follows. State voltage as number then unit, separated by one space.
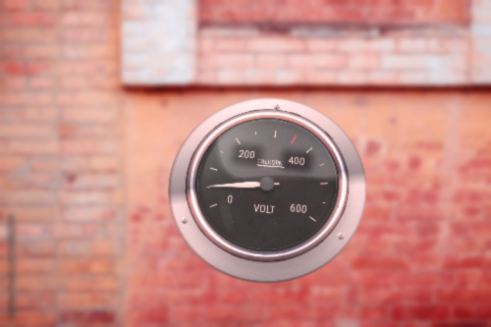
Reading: 50 V
